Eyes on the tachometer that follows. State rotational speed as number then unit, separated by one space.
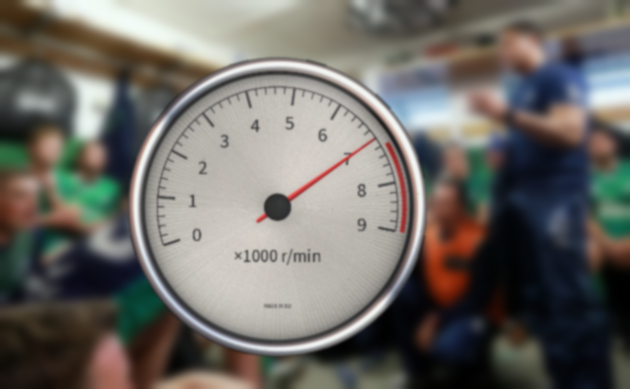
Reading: 7000 rpm
